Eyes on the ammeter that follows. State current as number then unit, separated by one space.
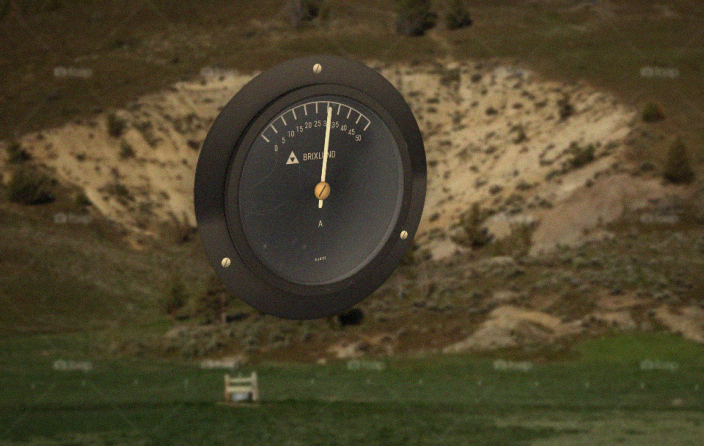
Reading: 30 A
